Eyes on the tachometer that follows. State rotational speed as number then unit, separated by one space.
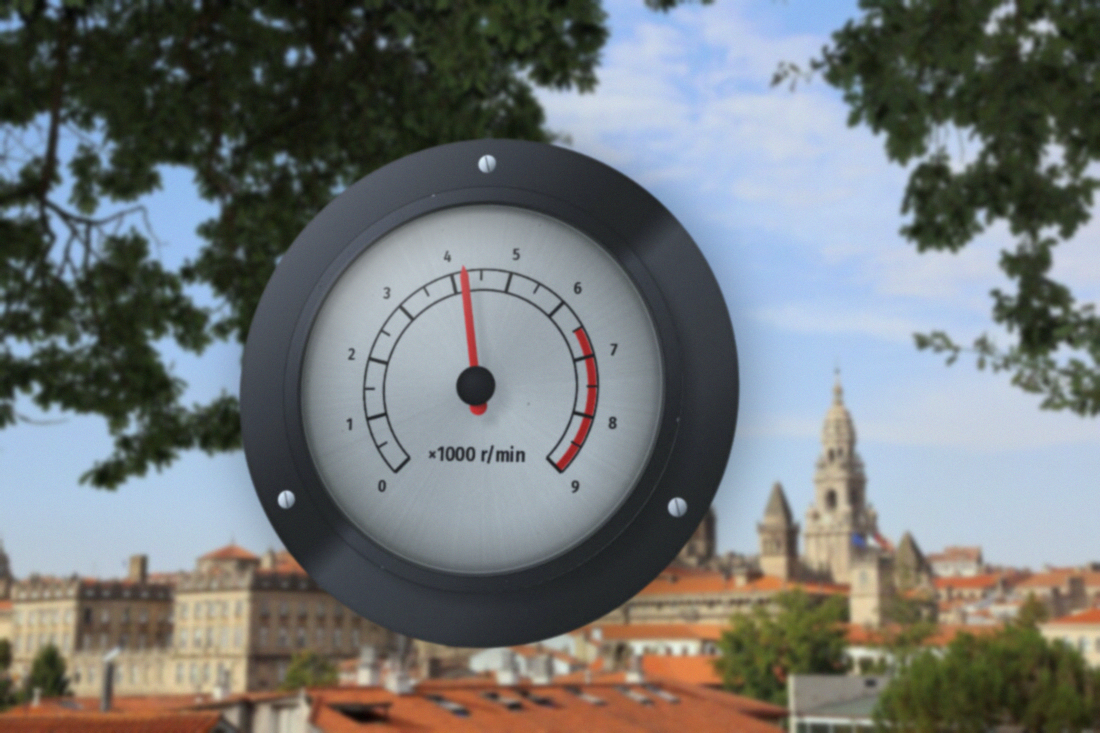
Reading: 4250 rpm
